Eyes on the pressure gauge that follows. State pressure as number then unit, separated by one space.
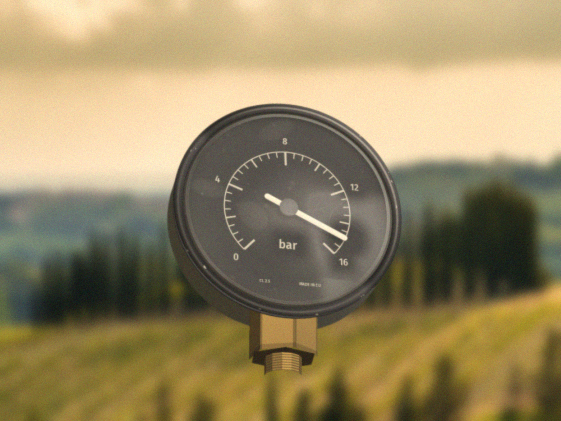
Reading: 15 bar
